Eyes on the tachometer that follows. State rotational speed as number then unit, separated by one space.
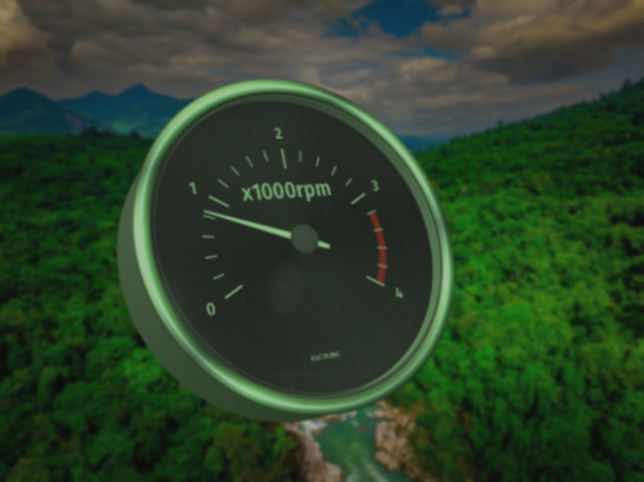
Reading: 800 rpm
